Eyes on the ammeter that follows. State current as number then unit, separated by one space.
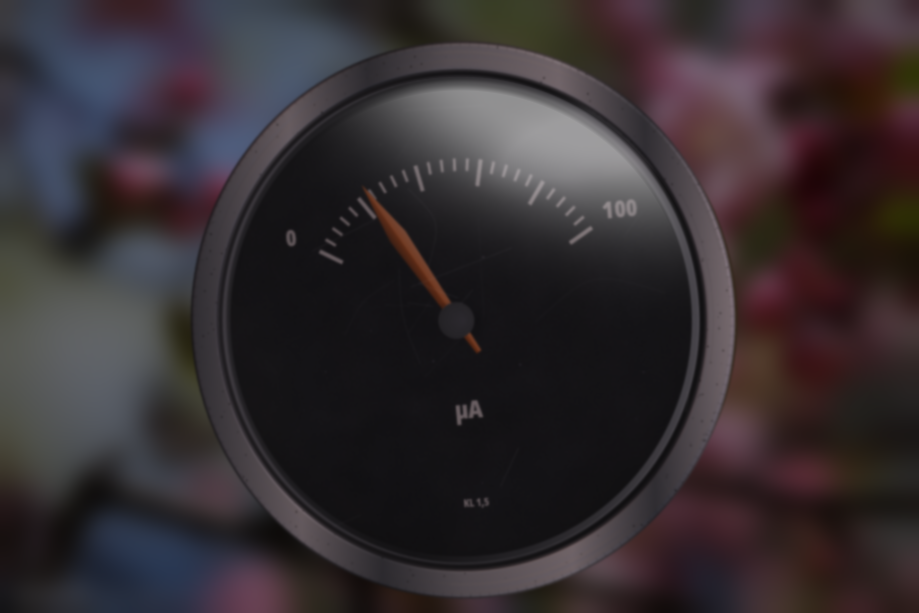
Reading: 24 µA
